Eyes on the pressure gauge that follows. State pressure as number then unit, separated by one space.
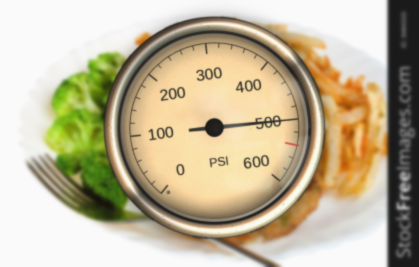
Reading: 500 psi
